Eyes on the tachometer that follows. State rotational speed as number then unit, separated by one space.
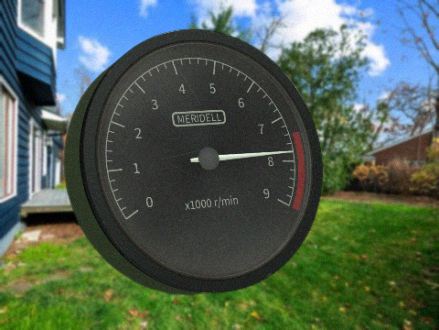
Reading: 7800 rpm
